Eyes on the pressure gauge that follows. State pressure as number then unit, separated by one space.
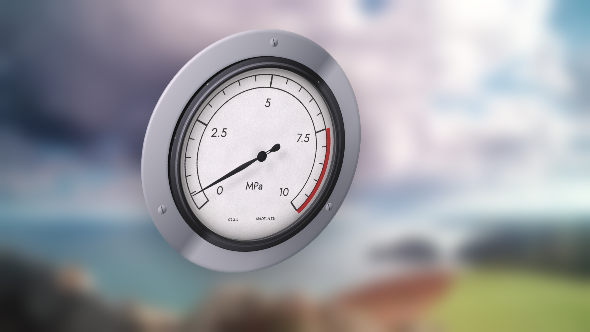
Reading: 0.5 MPa
